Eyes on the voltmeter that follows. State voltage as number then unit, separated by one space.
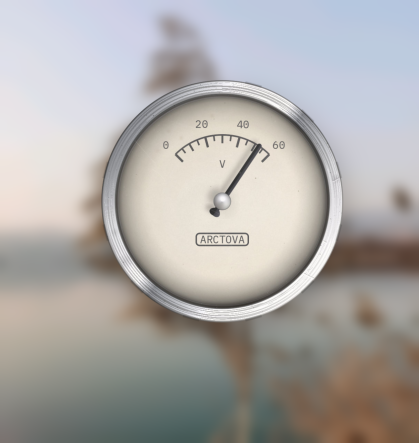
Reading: 52.5 V
